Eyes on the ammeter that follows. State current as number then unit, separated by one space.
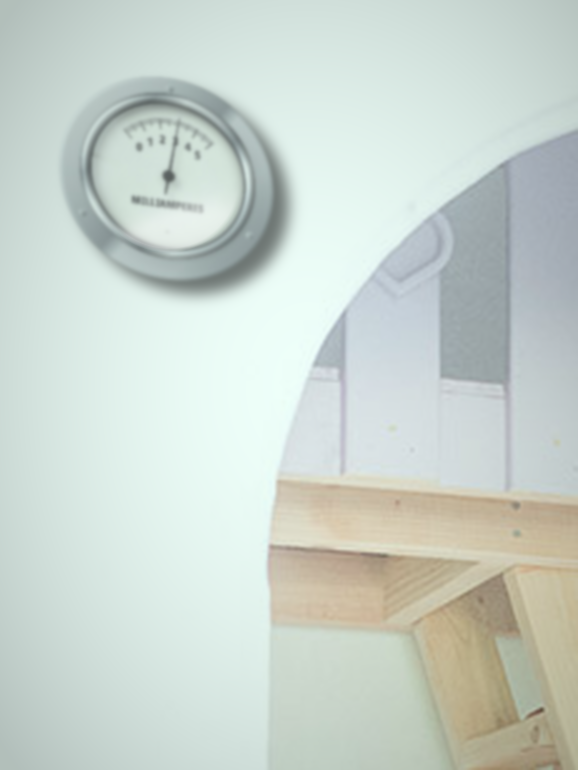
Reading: 3 mA
